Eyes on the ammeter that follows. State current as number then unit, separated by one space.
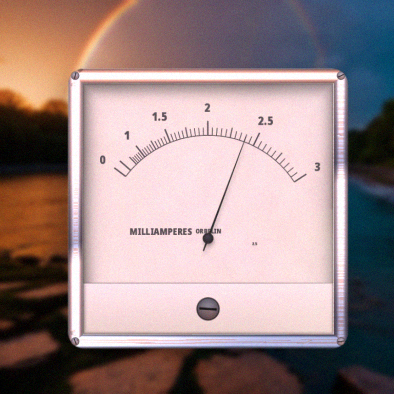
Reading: 2.4 mA
